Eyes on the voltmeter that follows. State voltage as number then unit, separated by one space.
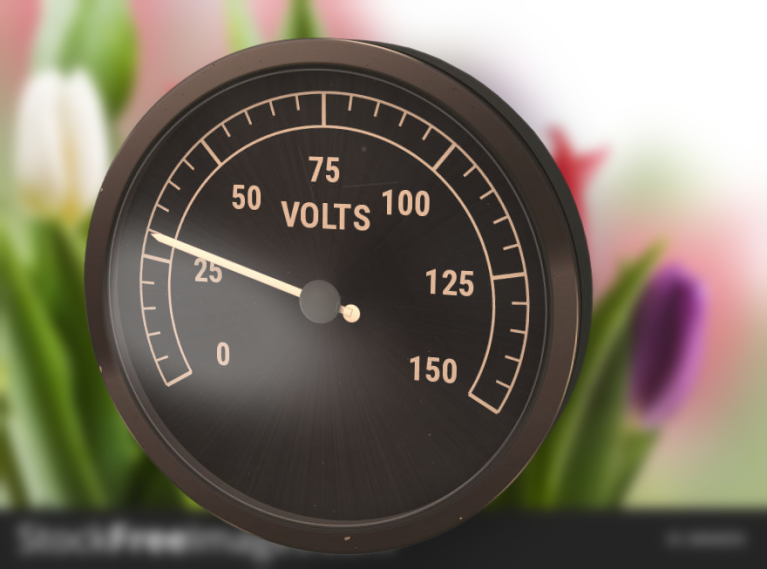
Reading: 30 V
